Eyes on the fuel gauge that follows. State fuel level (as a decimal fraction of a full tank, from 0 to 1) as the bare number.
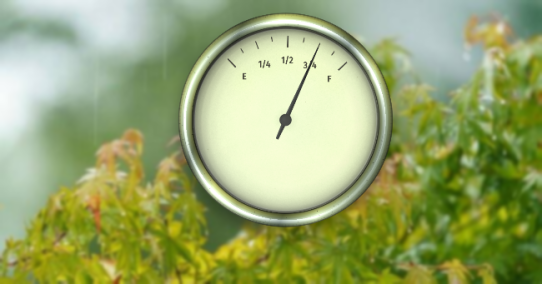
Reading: 0.75
